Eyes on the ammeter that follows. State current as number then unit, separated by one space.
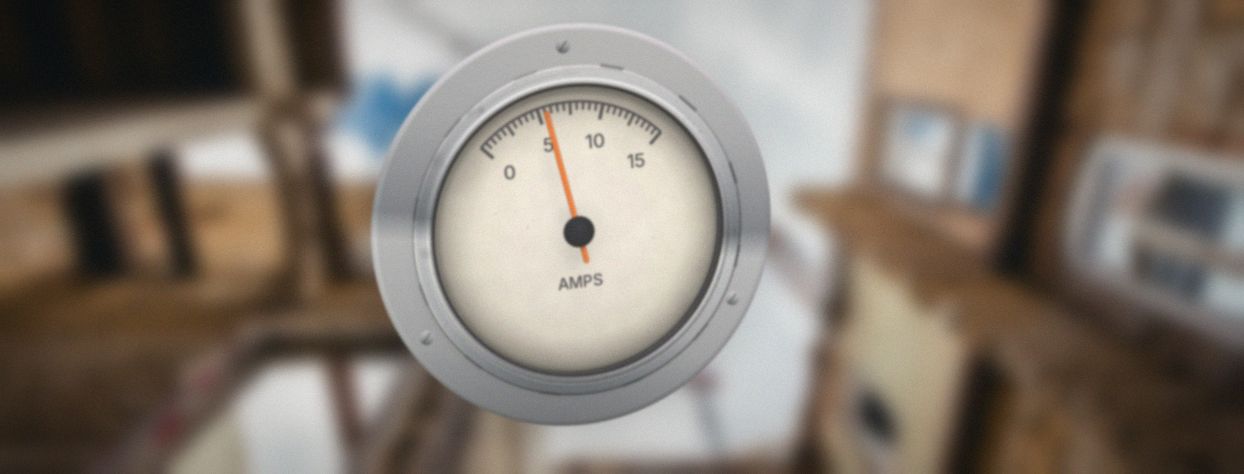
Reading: 5.5 A
